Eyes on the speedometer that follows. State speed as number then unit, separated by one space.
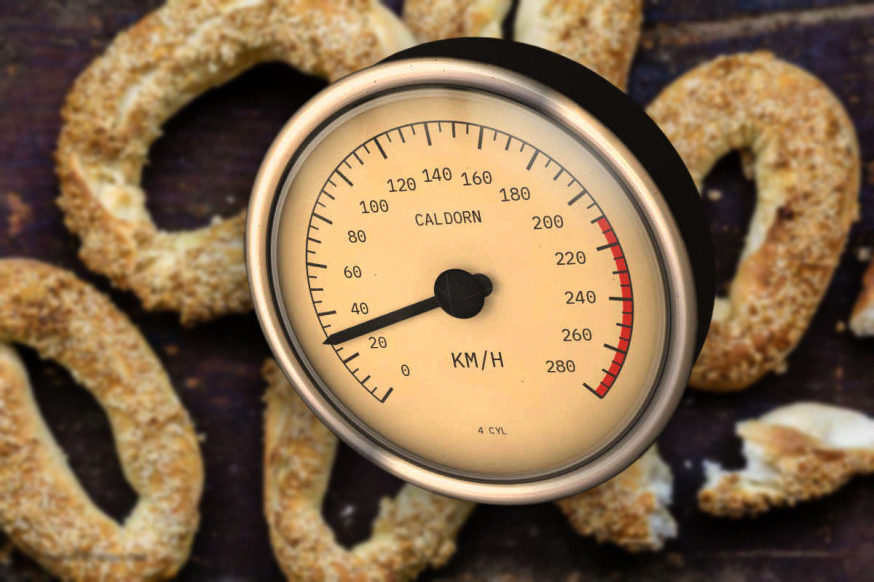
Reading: 30 km/h
